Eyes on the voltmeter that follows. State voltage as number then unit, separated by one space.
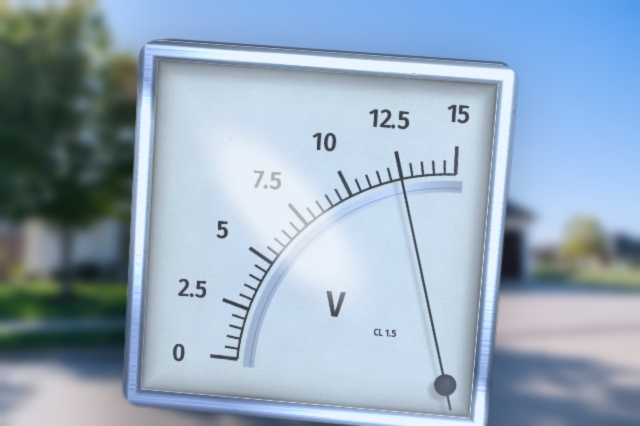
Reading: 12.5 V
